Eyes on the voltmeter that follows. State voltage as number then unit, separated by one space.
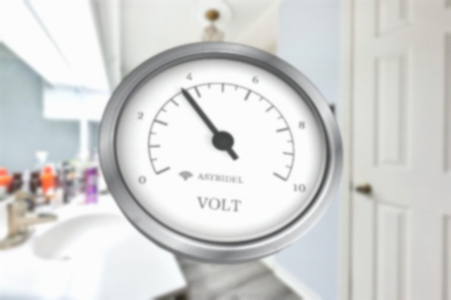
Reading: 3.5 V
